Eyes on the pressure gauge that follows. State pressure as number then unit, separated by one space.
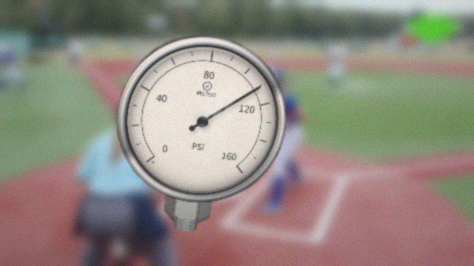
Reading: 110 psi
